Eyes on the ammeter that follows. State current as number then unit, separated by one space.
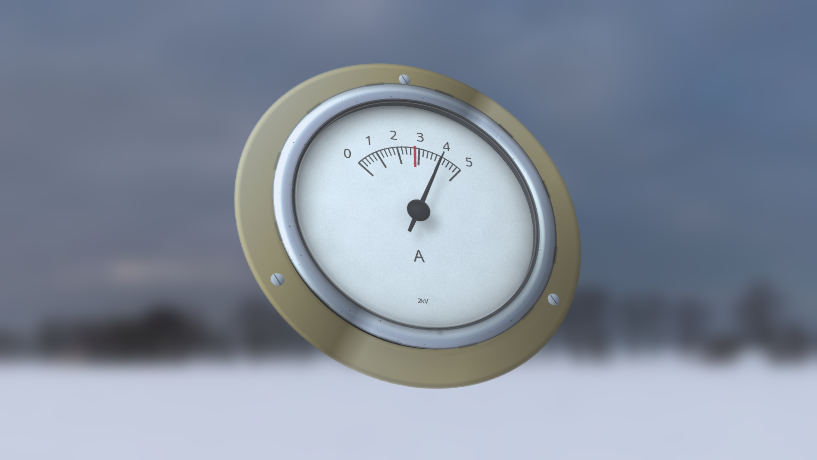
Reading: 4 A
